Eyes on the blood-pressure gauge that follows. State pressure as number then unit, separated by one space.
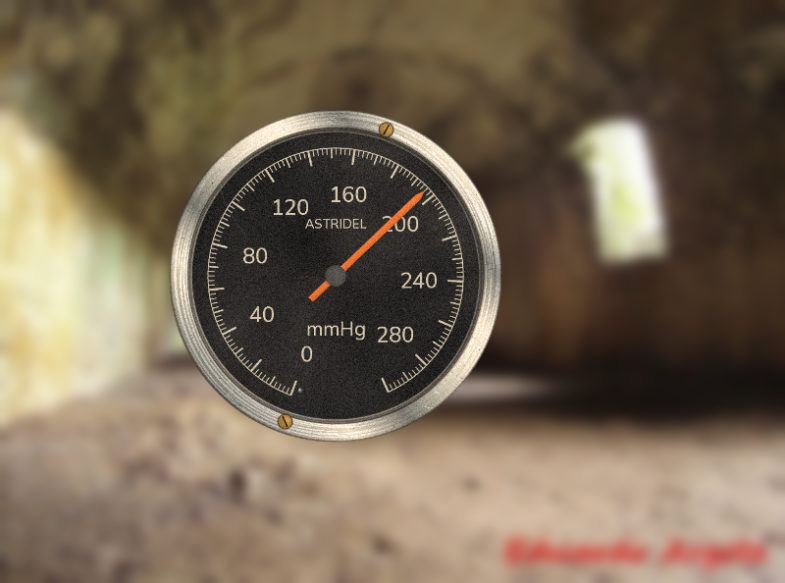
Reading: 196 mmHg
